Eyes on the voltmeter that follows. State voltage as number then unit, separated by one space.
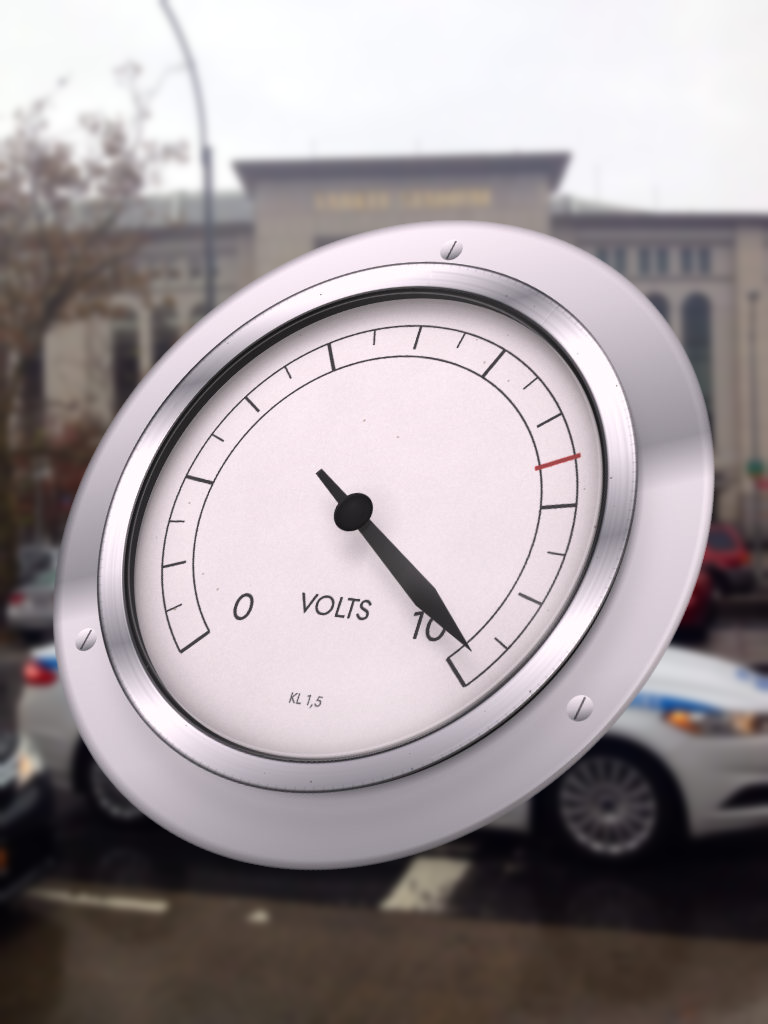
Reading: 9.75 V
